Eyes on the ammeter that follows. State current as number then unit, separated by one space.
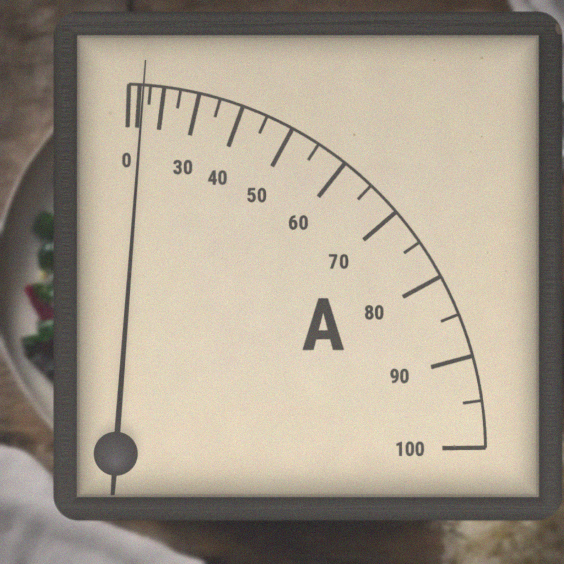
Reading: 12.5 A
